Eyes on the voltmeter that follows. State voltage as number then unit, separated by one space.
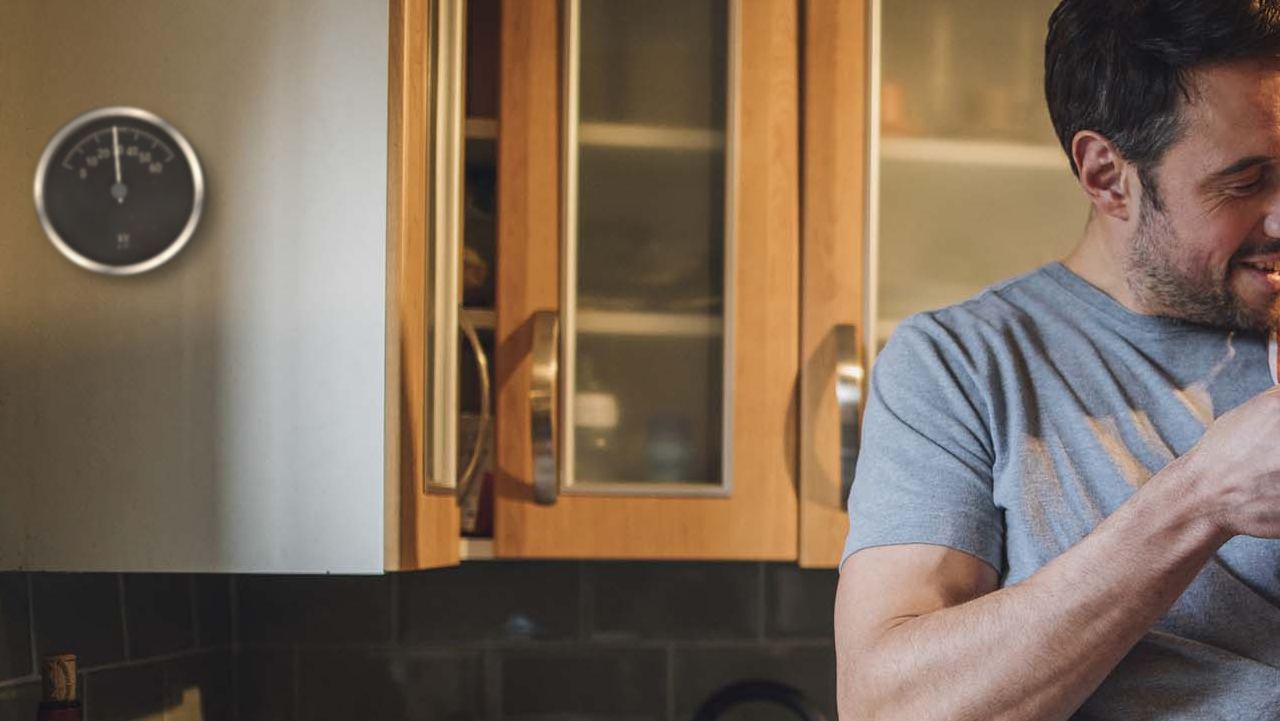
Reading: 30 kV
